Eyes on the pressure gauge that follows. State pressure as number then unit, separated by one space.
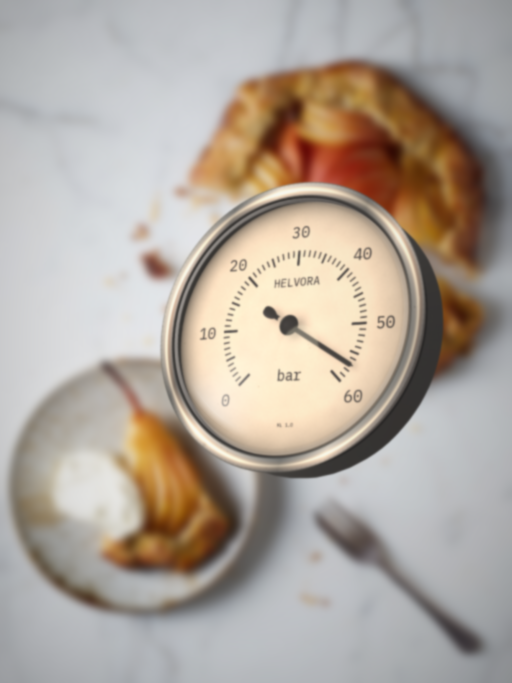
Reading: 57 bar
